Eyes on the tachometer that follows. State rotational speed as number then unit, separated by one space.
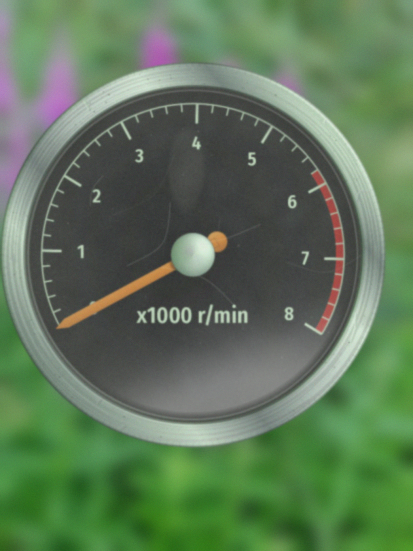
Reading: 0 rpm
